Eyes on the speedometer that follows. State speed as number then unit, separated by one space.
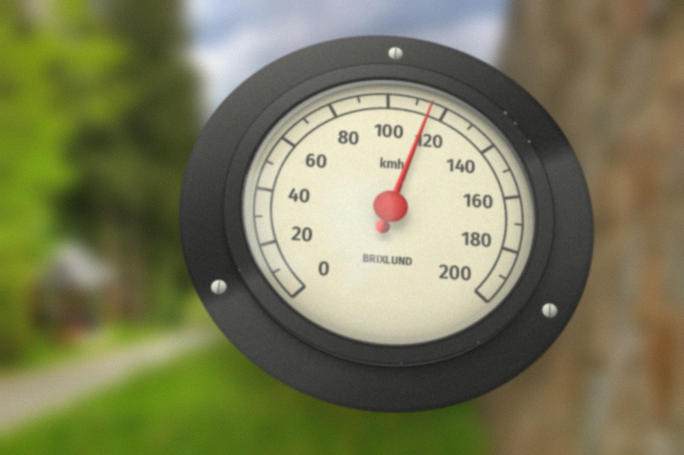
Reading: 115 km/h
